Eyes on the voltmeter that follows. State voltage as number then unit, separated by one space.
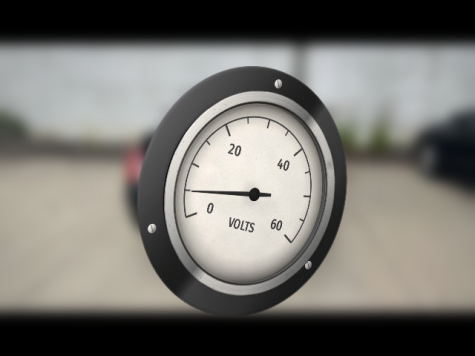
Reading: 5 V
